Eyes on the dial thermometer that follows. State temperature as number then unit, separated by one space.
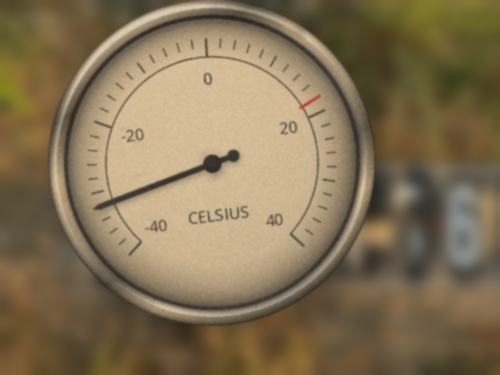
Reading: -32 °C
